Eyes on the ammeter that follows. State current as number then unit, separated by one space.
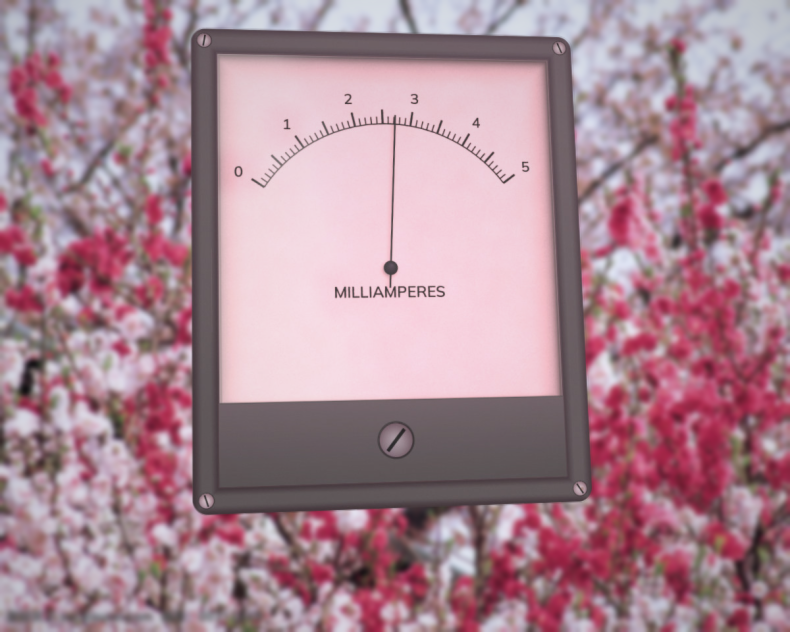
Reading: 2.7 mA
